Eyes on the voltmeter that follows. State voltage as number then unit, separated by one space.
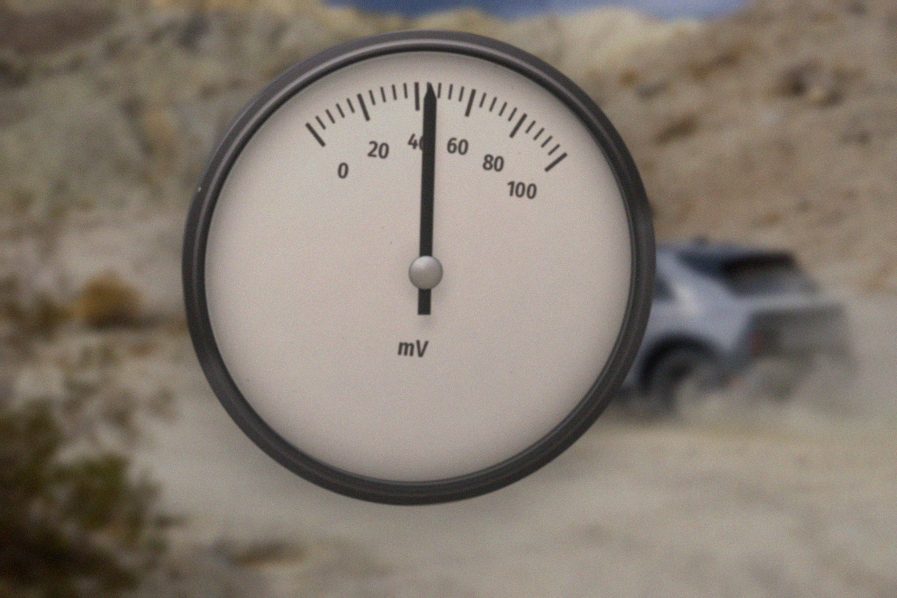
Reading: 44 mV
